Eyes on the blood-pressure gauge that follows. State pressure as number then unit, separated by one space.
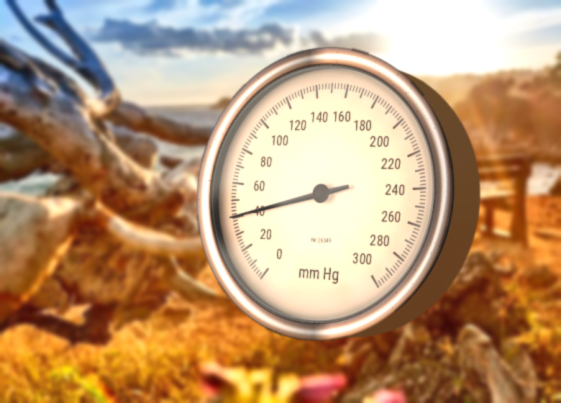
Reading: 40 mmHg
